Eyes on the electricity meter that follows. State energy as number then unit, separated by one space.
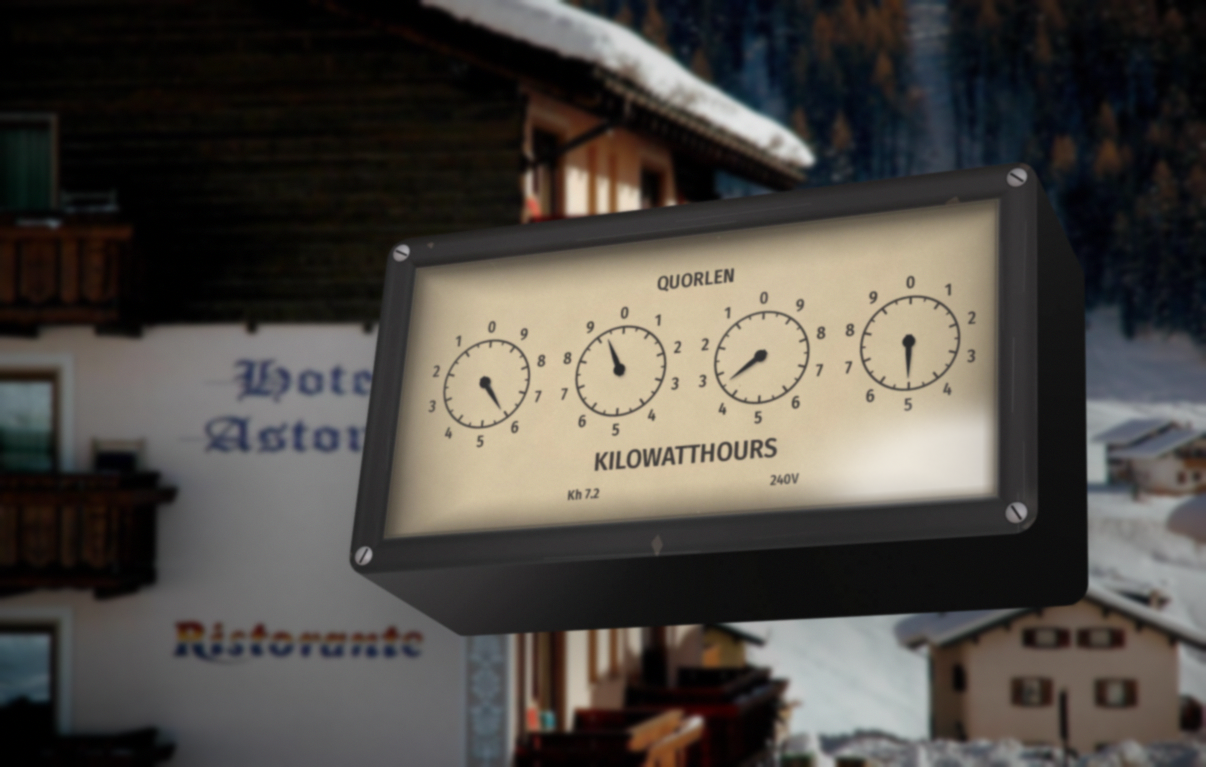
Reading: 5935 kWh
